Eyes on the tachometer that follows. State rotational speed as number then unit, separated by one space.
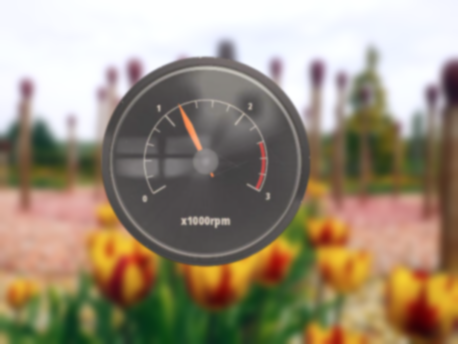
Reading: 1200 rpm
